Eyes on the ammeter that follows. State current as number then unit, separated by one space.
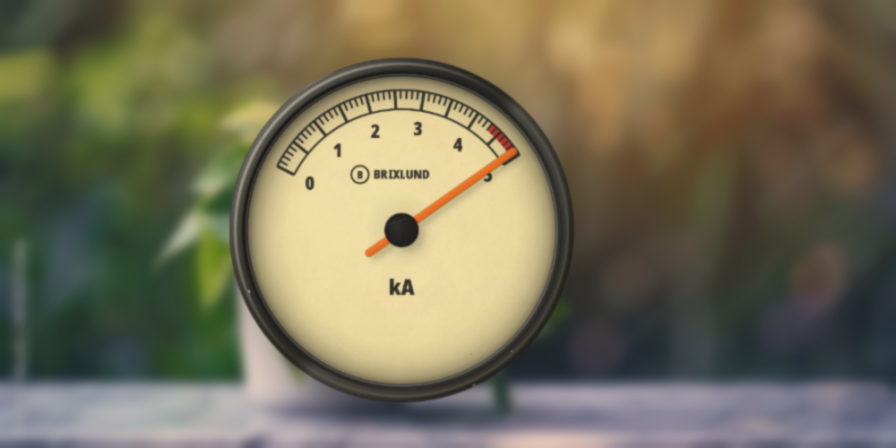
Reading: 4.9 kA
